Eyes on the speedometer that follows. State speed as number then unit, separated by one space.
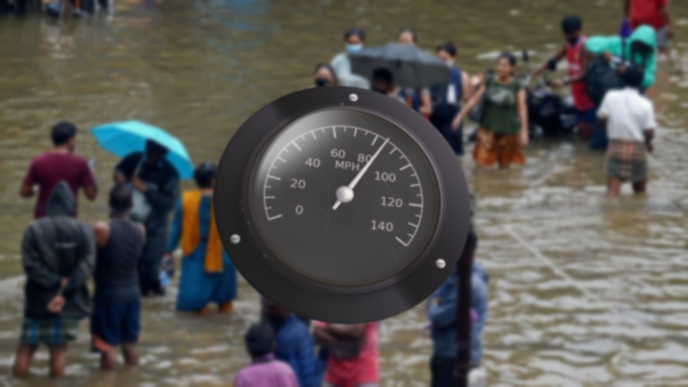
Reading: 85 mph
